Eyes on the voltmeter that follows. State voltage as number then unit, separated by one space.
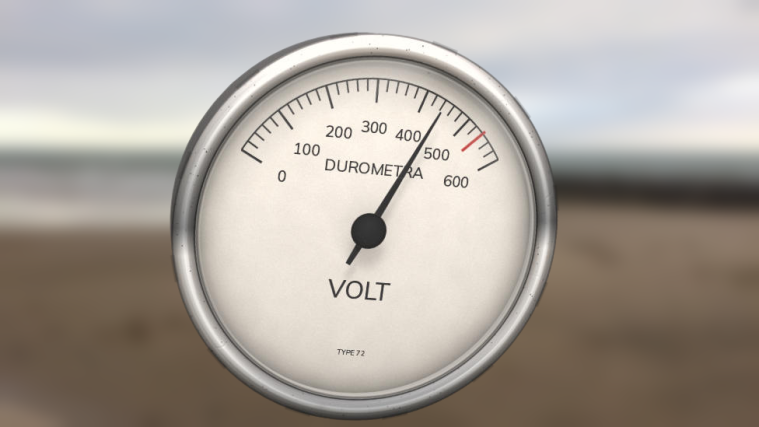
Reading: 440 V
